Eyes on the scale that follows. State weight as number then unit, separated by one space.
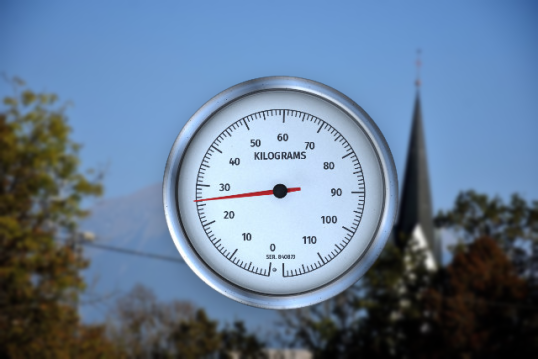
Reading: 26 kg
